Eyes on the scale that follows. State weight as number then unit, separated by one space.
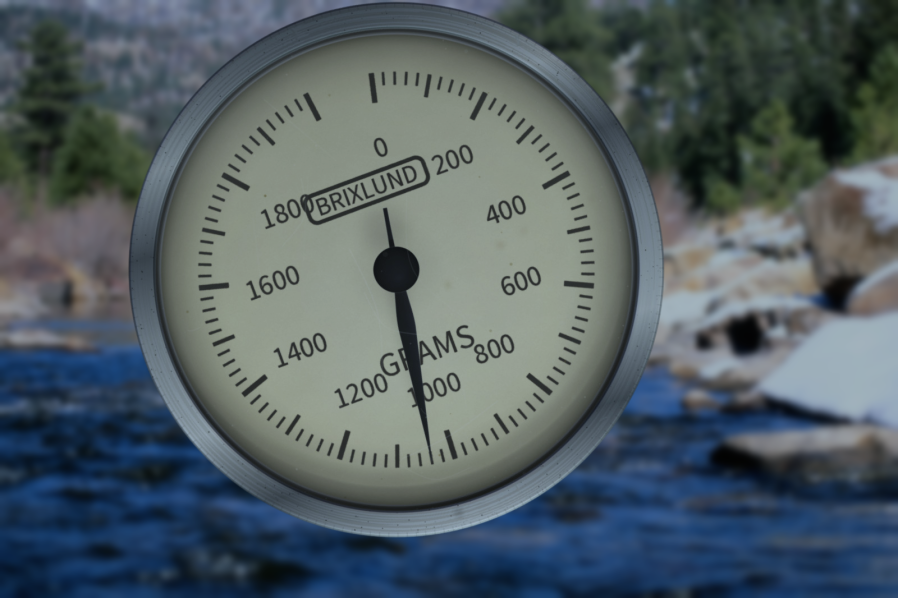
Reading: 1040 g
